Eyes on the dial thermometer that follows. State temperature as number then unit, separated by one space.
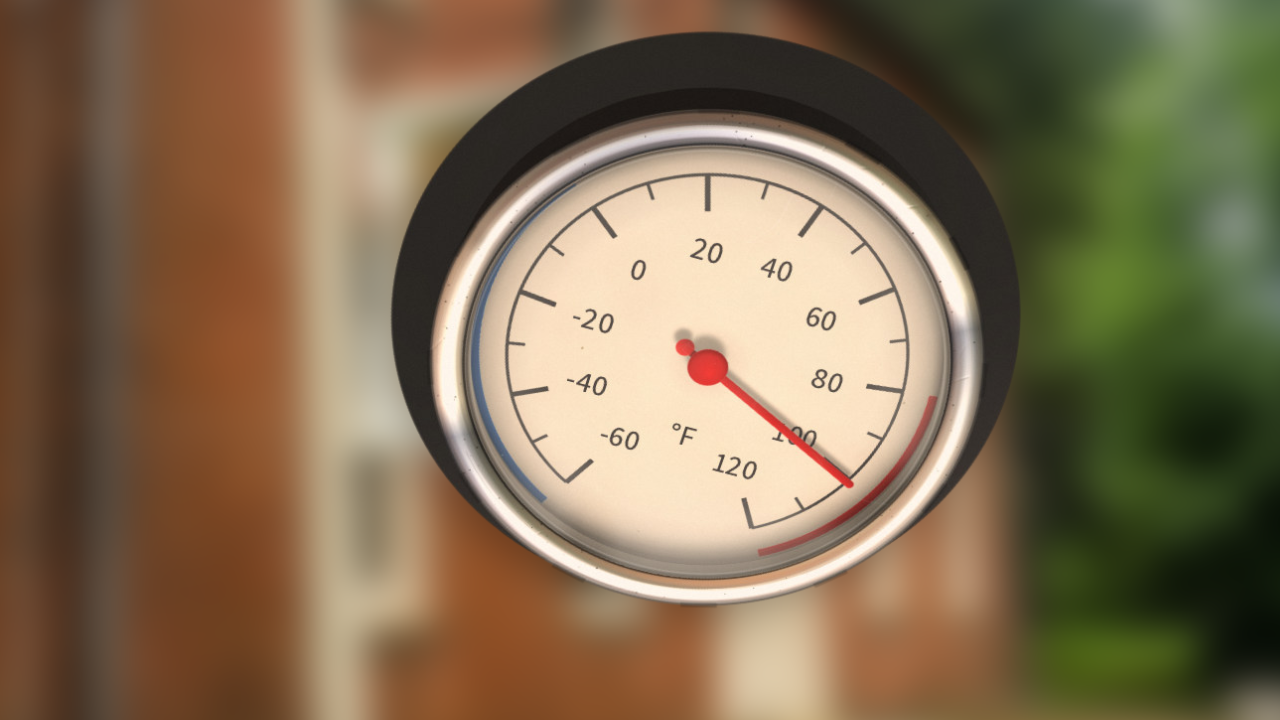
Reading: 100 °F
